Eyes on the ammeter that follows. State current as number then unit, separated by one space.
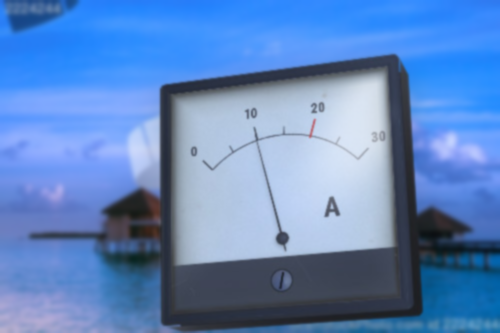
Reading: 10 A
